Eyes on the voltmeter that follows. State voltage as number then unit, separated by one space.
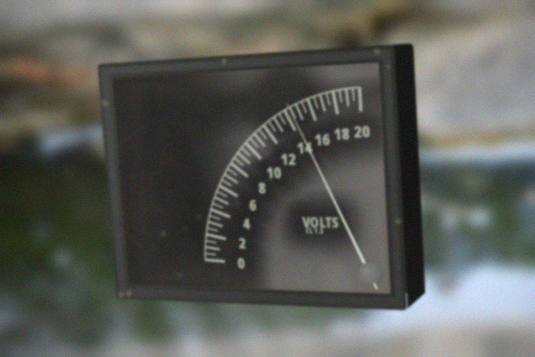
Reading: 14.5 V
